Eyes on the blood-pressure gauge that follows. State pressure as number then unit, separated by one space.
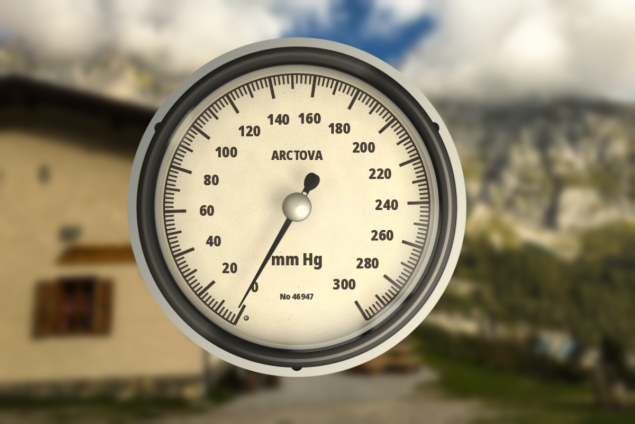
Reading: 2 mmHg
